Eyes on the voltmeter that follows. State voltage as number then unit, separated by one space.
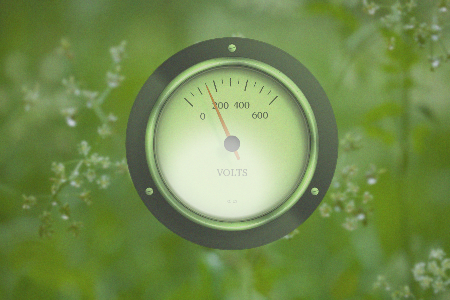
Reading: 150 V
